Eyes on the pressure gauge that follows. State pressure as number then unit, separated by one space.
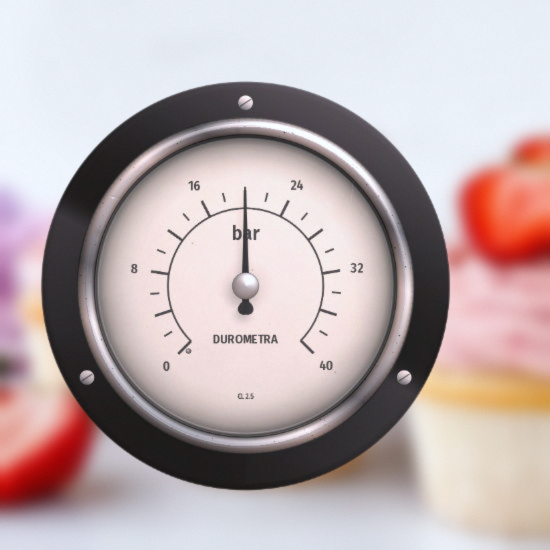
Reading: 20 bar
